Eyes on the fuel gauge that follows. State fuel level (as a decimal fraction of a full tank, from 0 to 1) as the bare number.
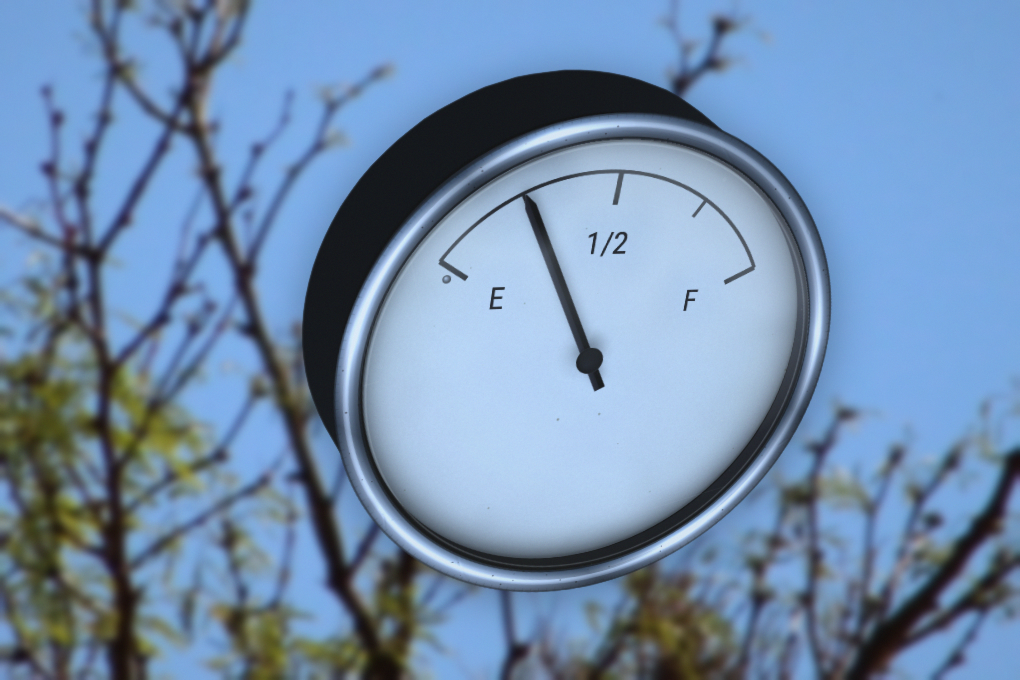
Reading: 0.25
